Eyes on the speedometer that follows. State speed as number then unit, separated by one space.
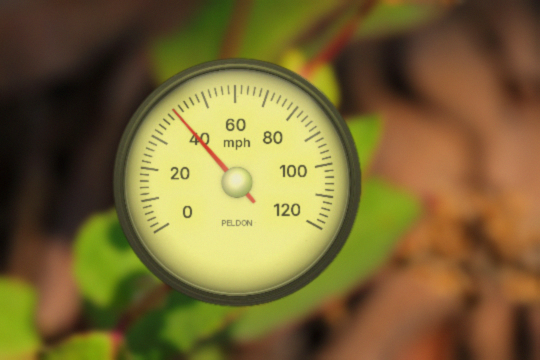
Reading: 40 mph
